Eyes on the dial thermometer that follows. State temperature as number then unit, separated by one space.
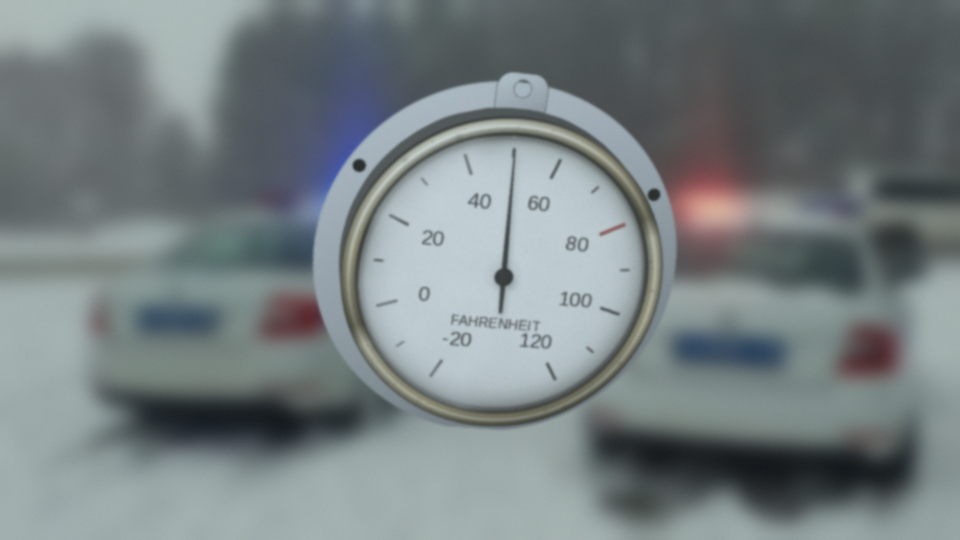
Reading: 50 °F
